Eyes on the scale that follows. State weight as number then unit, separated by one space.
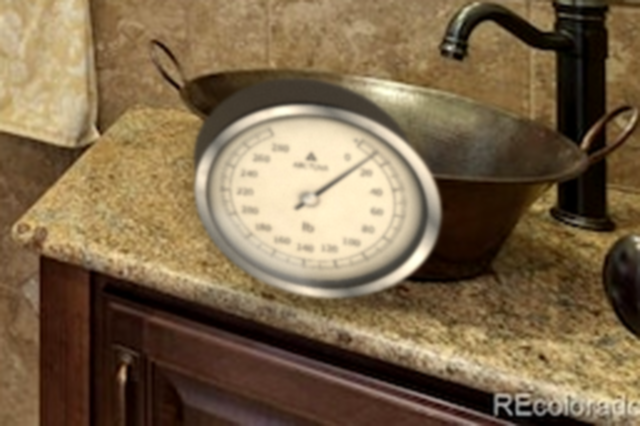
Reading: 10 lb
